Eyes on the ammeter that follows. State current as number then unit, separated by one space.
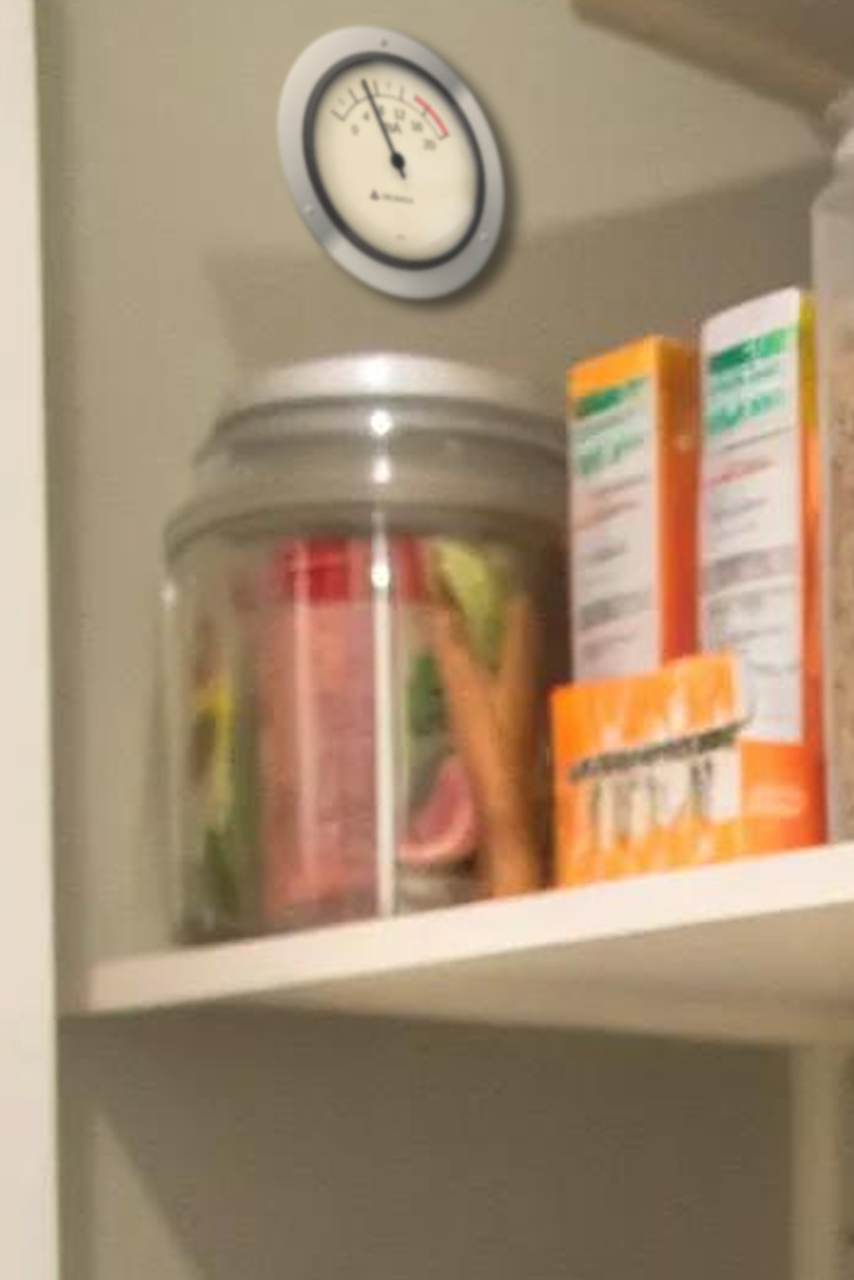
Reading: 6 mA
